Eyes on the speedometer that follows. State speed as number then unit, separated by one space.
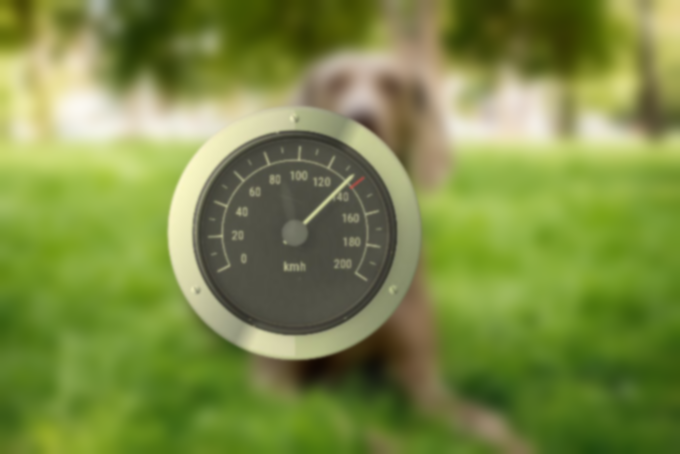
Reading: 135 km/h
